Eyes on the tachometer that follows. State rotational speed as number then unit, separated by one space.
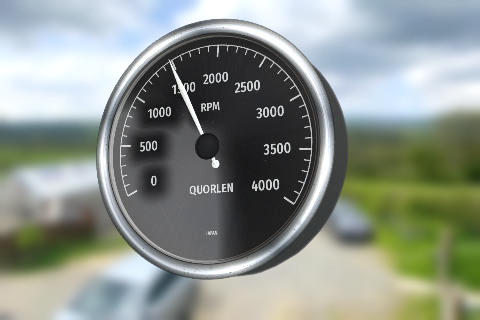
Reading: 1500 rpm
